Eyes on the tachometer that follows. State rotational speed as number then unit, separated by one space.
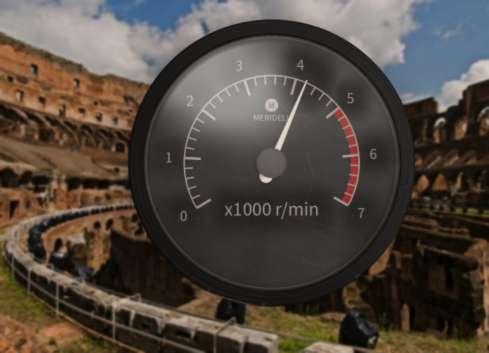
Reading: 4200 rpm
